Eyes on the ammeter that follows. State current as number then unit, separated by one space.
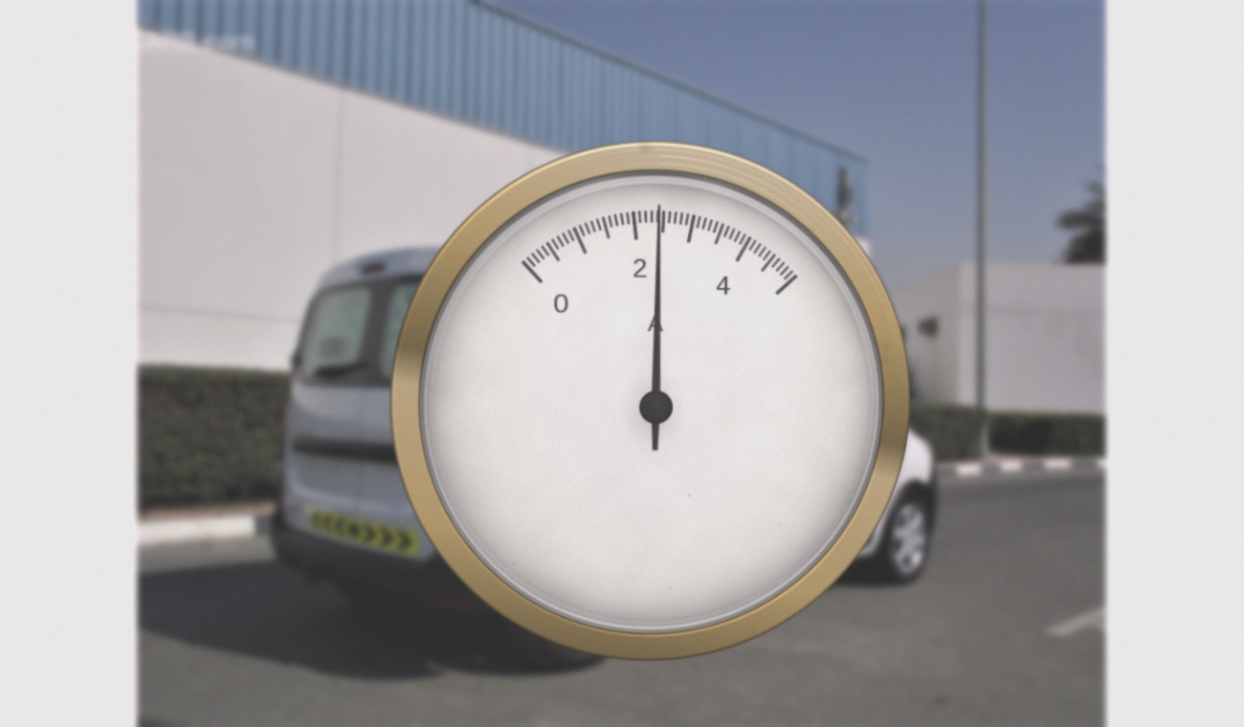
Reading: 2.4 A
